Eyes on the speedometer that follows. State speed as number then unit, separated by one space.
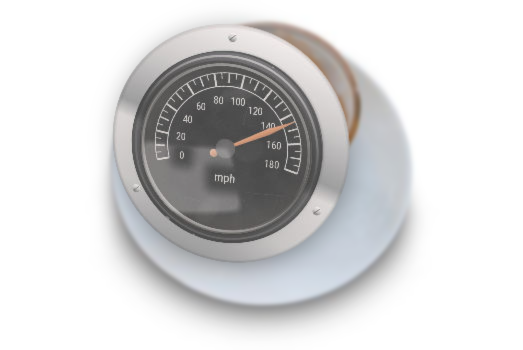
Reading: 145 mph
